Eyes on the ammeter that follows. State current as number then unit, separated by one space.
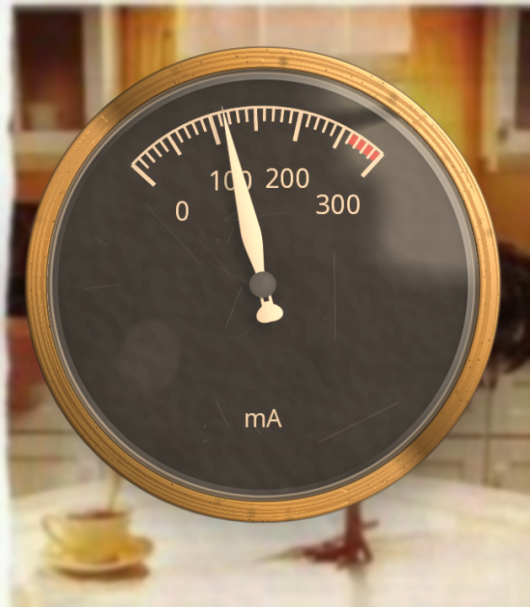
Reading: 115 mA
